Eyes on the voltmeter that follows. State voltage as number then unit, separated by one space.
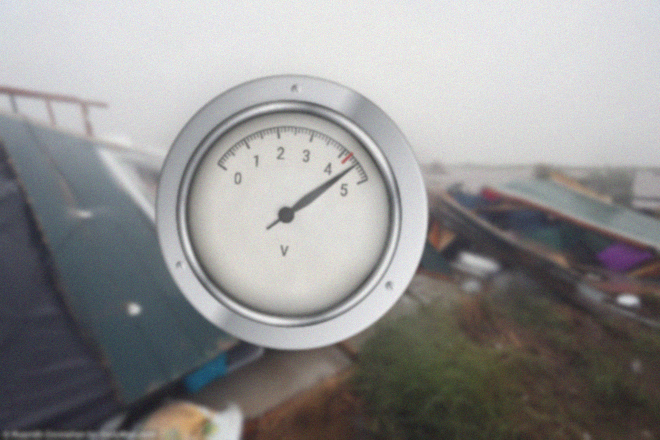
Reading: 4.5 V
